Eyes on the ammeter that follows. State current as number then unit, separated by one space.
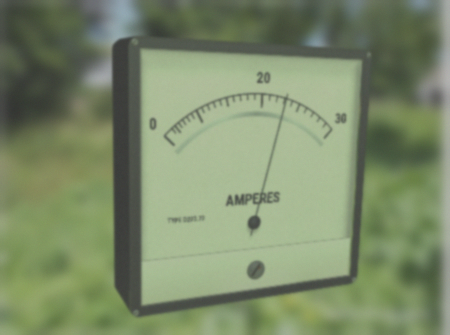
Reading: 23 A
